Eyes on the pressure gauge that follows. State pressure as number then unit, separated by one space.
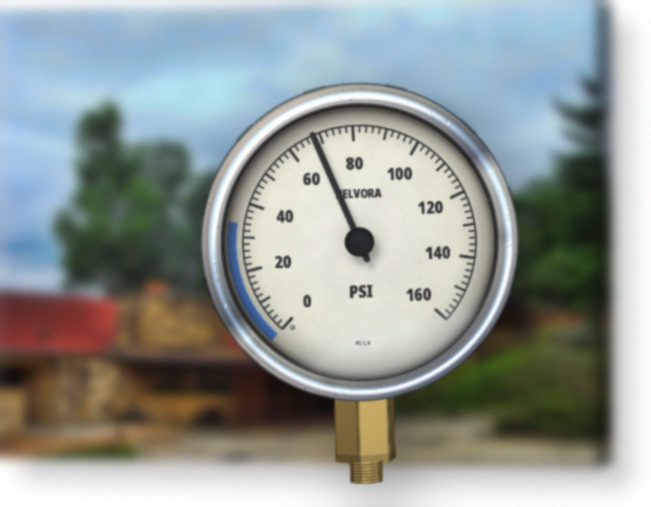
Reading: 68 psi
